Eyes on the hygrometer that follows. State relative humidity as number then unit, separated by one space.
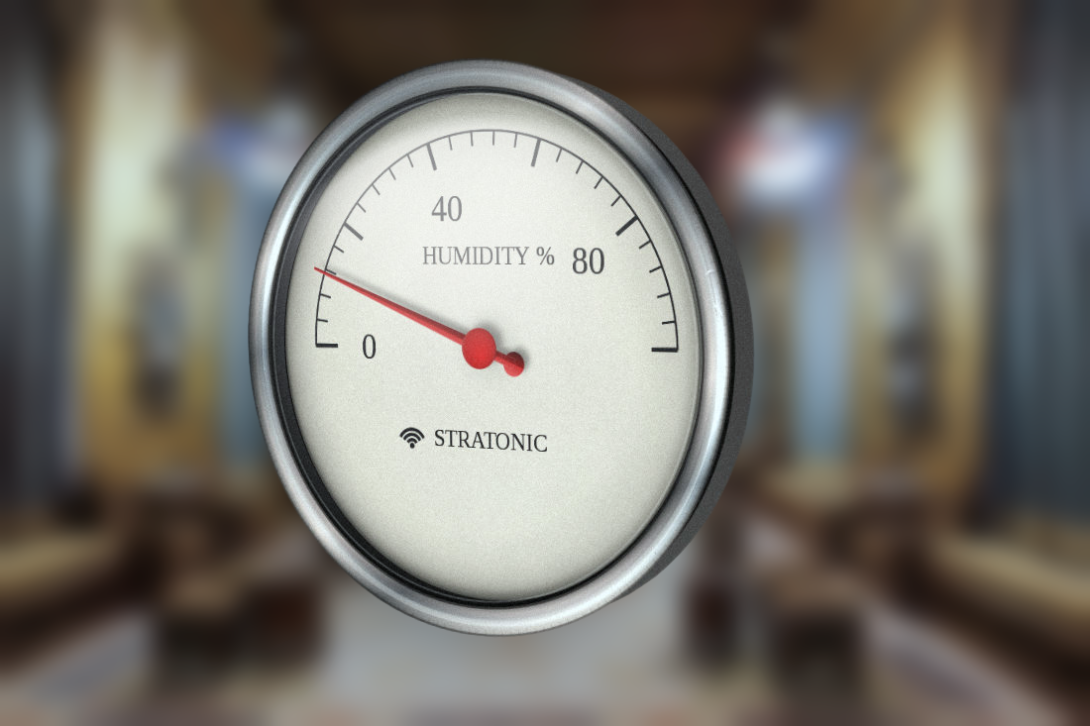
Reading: 12 %
